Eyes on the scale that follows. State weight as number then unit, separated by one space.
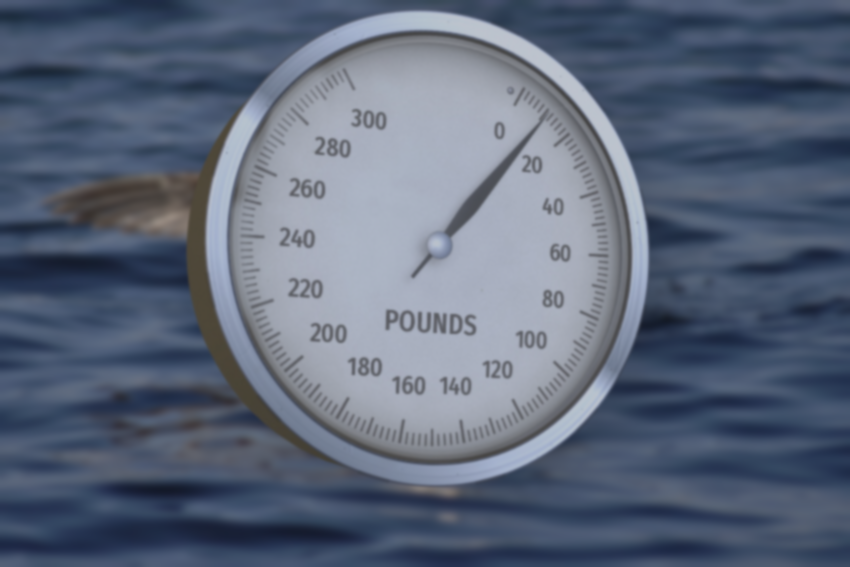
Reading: 10 lb
